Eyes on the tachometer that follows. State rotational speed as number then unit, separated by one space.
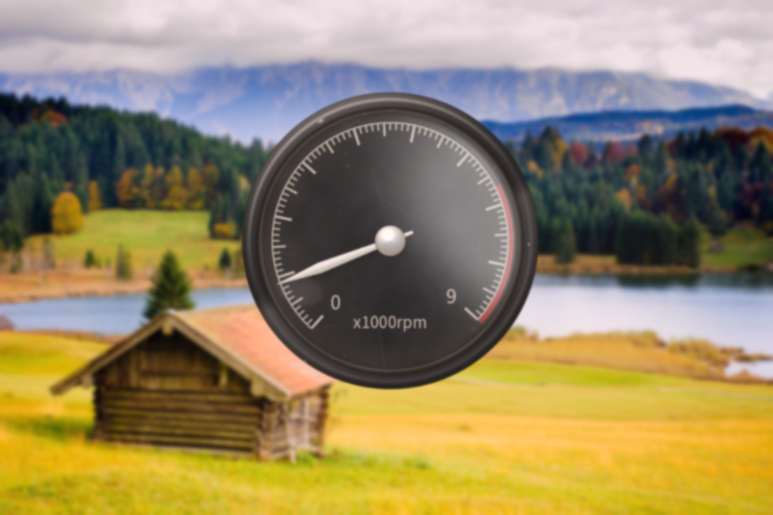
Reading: 900 rpm
